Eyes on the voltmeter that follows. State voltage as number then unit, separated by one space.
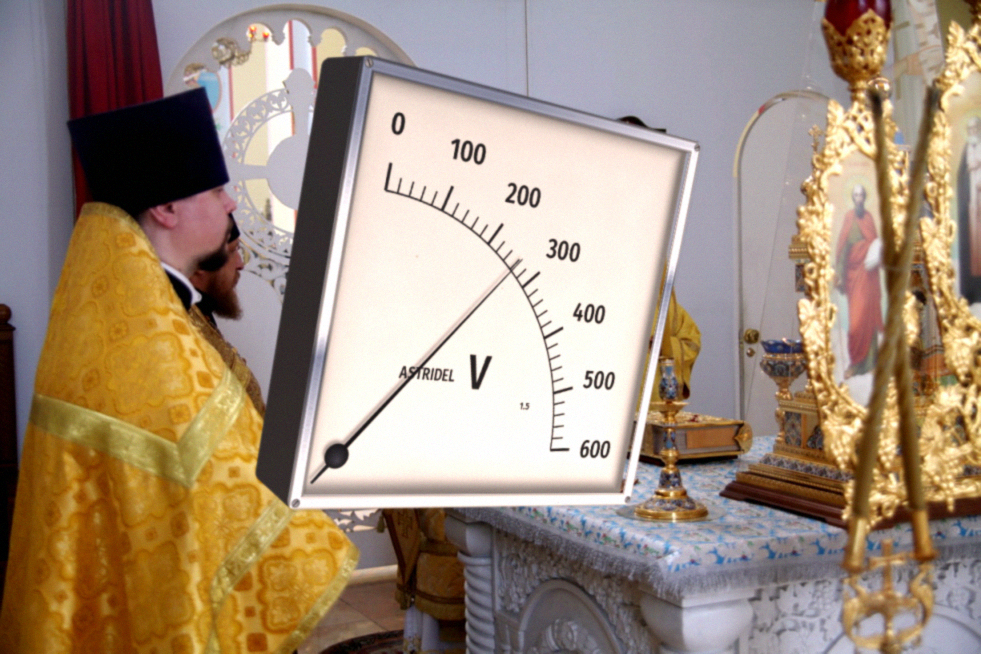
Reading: 260 V
